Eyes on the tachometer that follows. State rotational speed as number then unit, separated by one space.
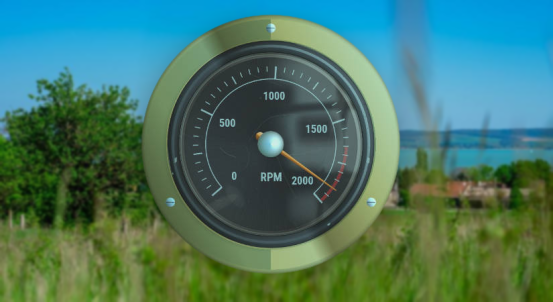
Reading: 1900 rpm
